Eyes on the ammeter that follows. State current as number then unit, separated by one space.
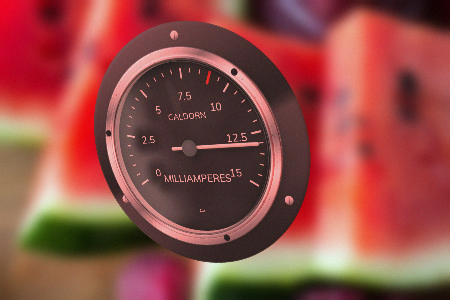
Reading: 13 mA
